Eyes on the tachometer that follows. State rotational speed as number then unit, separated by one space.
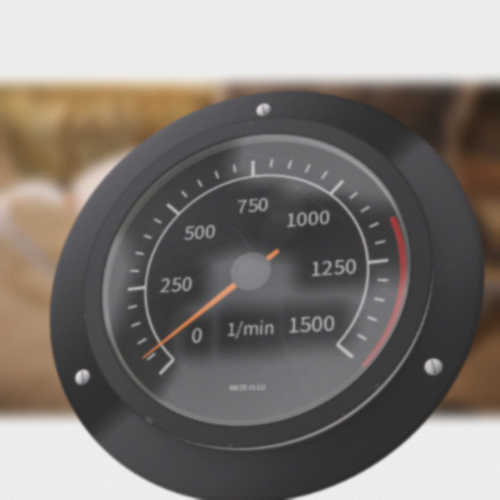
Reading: 50 rpm
